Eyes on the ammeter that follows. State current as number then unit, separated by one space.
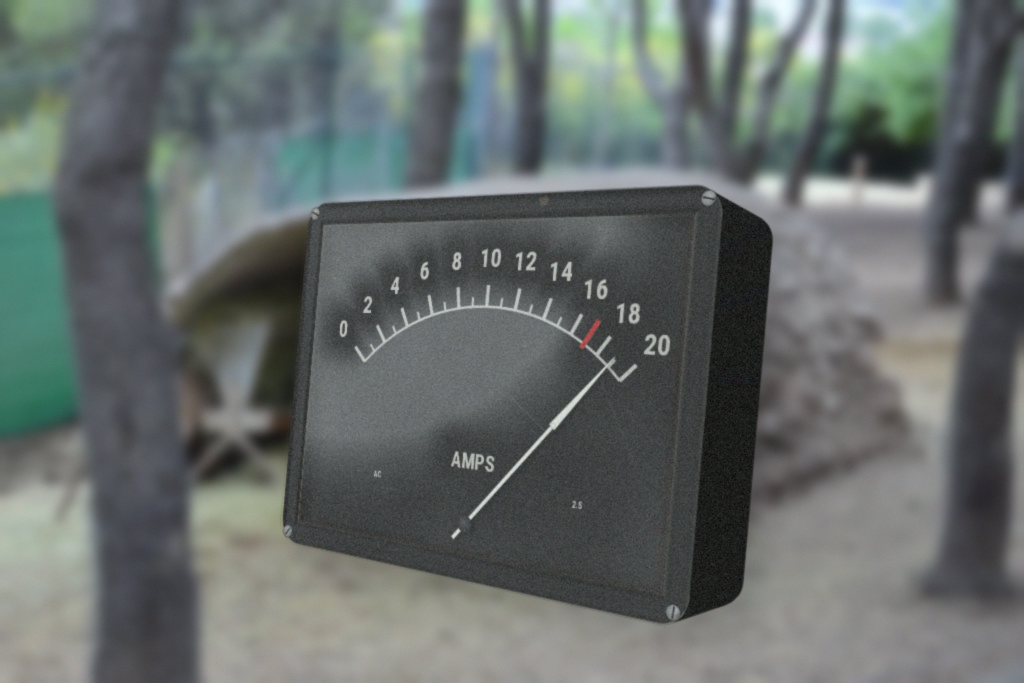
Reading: 19 A
